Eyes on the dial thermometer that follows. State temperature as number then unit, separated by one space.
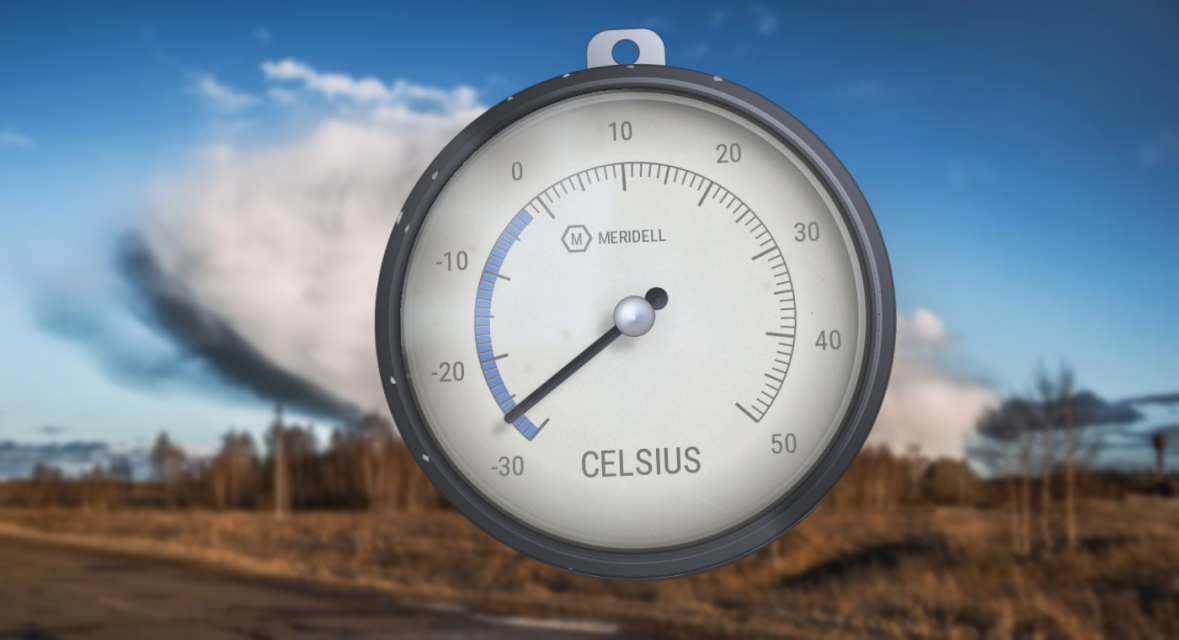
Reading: -27 °C
